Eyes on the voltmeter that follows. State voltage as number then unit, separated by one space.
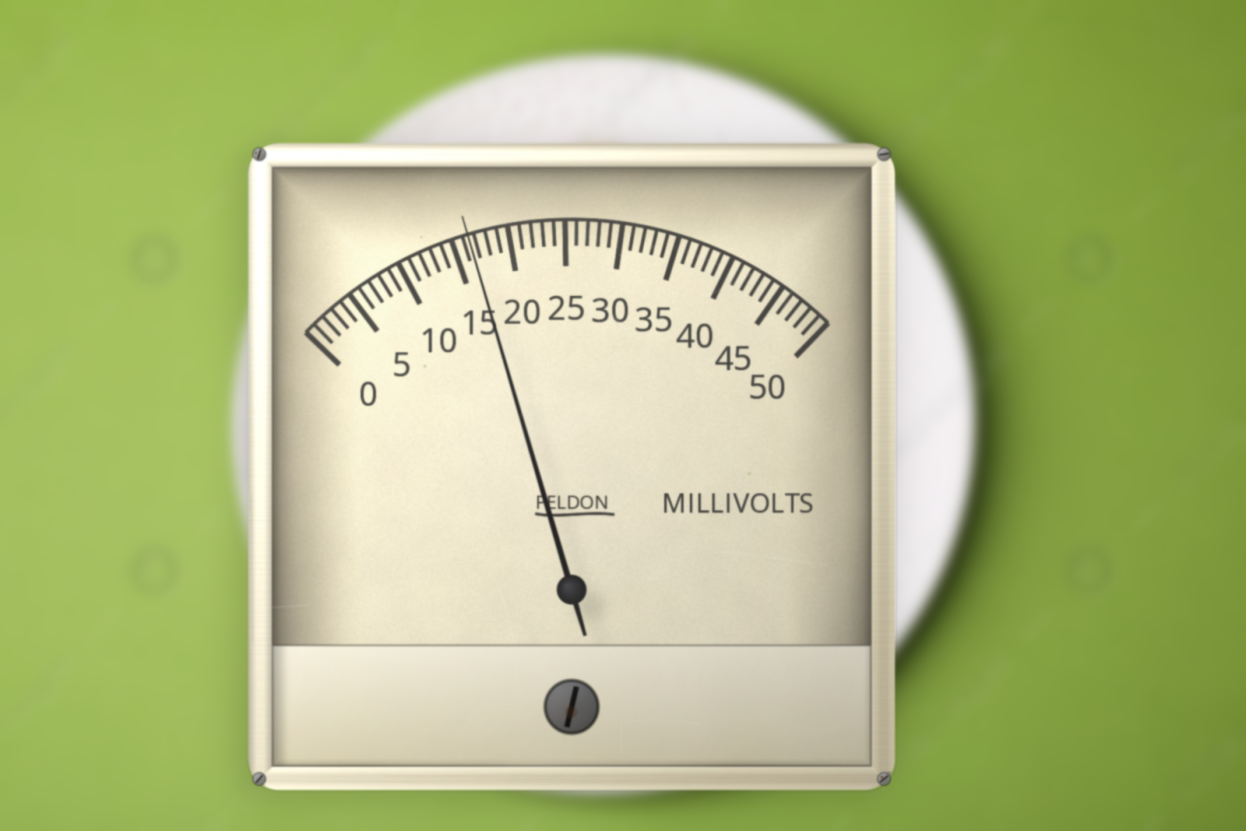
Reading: 16.5 mV
